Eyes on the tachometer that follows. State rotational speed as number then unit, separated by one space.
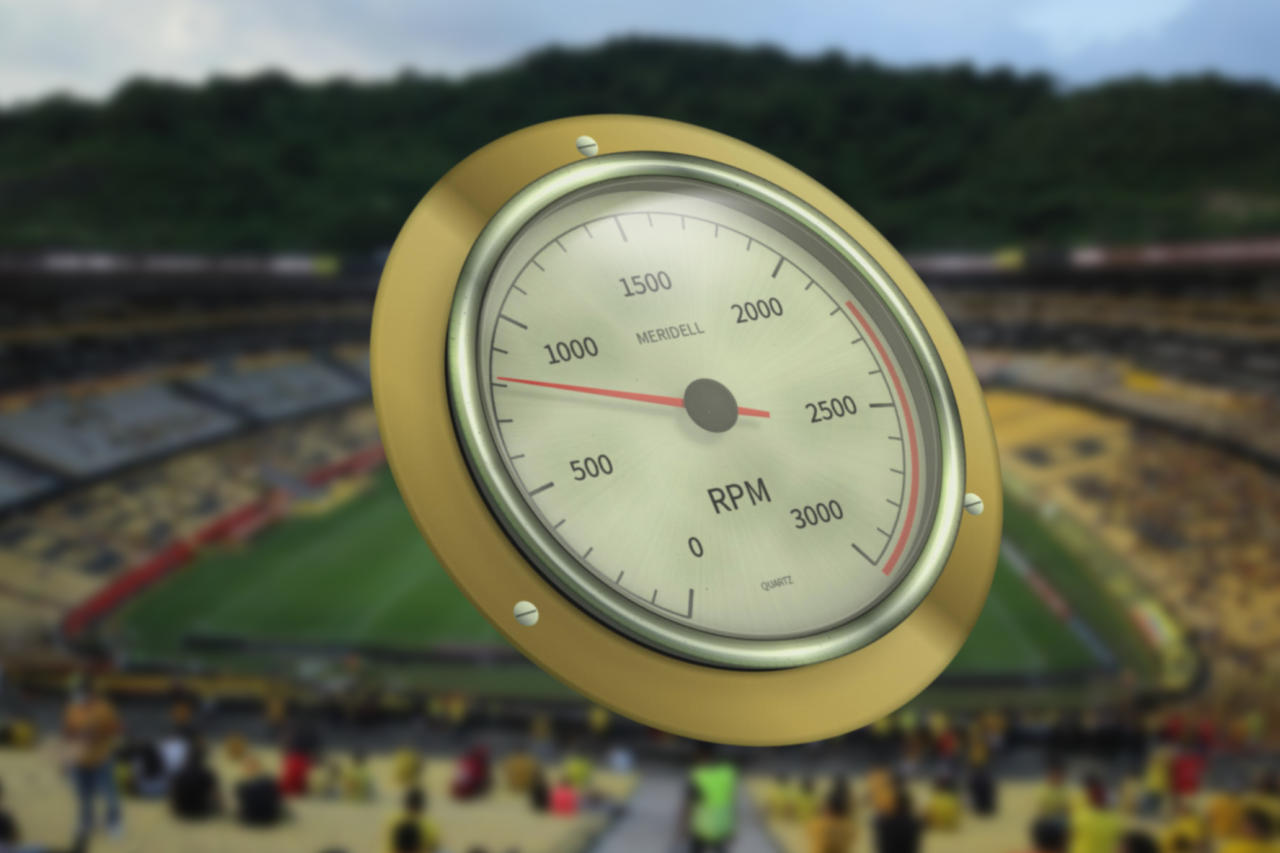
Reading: 800 rpm
